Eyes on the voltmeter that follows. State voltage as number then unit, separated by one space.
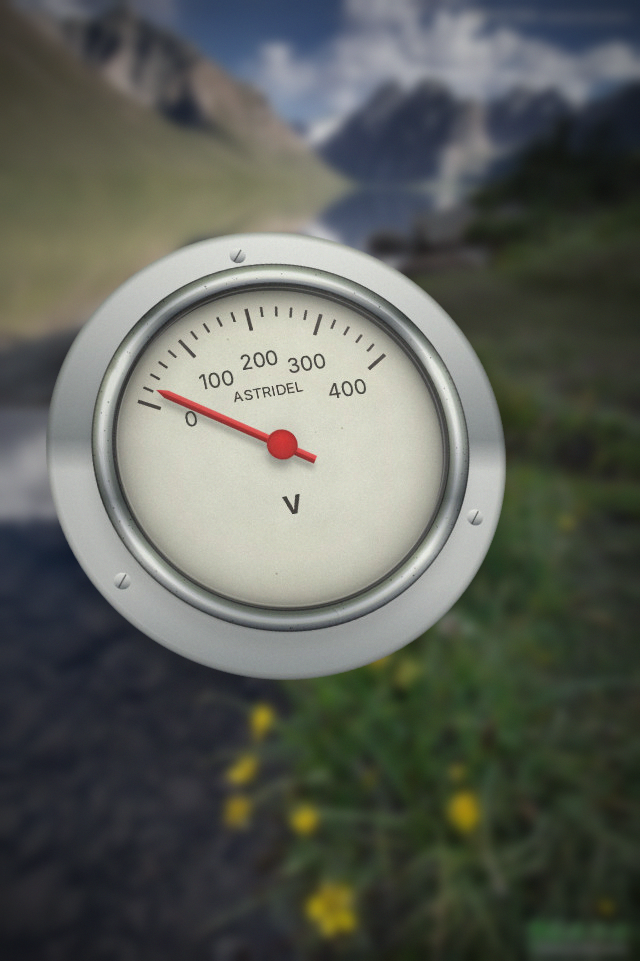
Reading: 20 V
